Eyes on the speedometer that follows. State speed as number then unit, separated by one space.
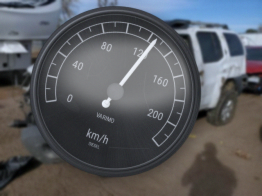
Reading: 125 km/h
